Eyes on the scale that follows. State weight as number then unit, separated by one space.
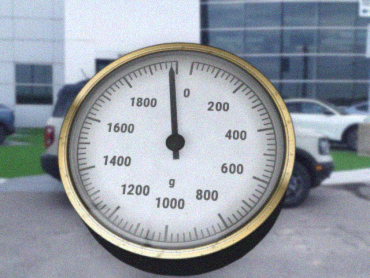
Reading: 1980 g
